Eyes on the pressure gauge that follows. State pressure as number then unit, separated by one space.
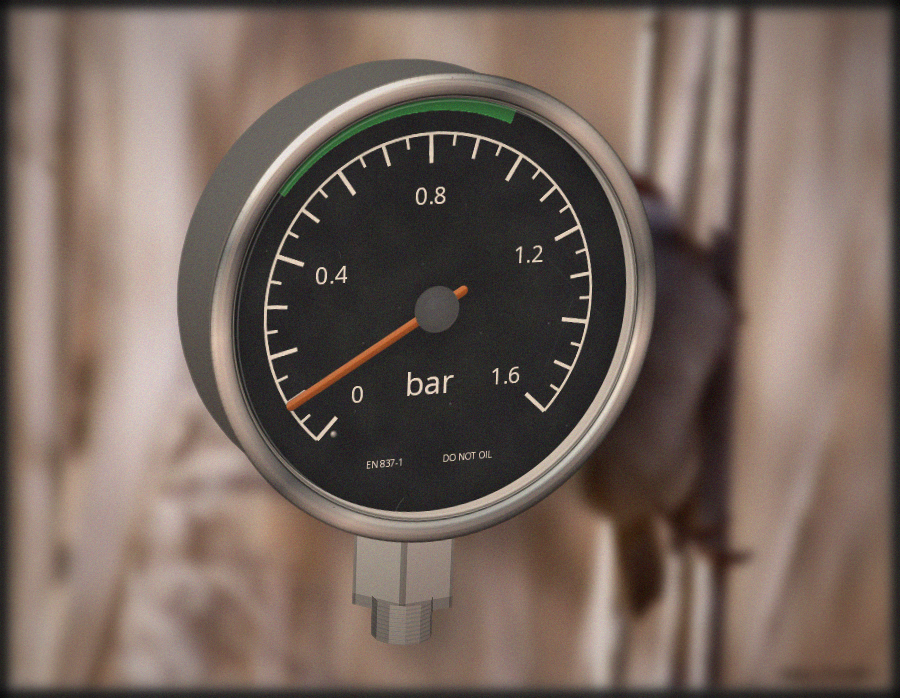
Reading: 0.1 bar
